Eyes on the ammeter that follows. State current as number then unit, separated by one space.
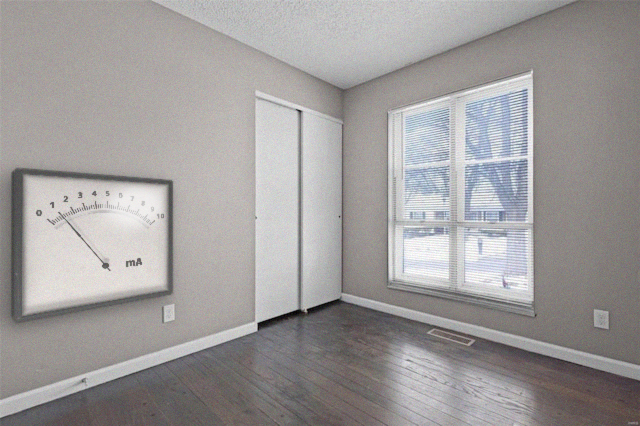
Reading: 1 mA
